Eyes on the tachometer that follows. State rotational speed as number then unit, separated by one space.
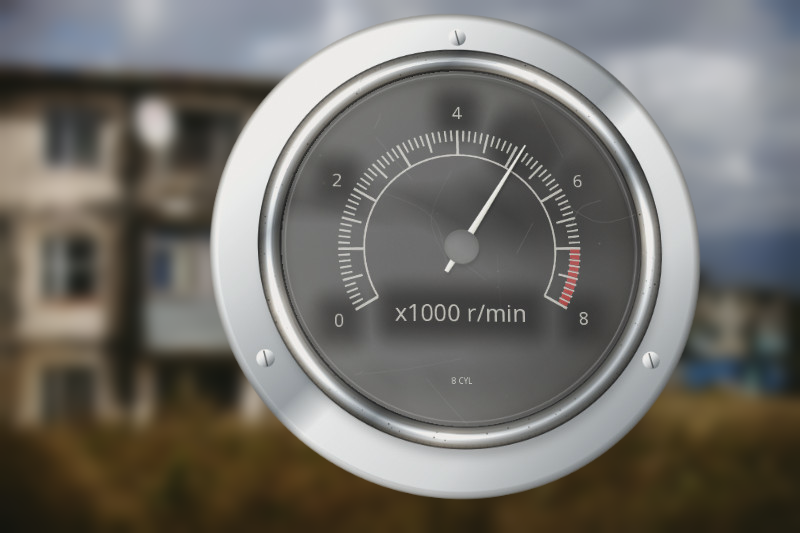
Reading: 5100 rpm
